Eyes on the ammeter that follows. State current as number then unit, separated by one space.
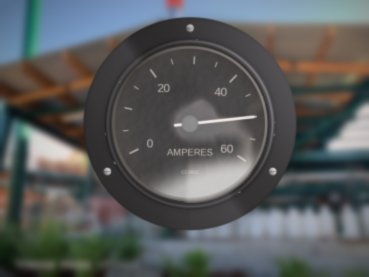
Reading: 50 A
